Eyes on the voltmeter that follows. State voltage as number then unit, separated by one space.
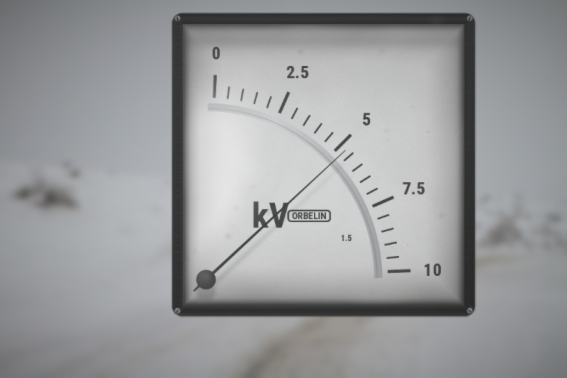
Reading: 5.25 kV
